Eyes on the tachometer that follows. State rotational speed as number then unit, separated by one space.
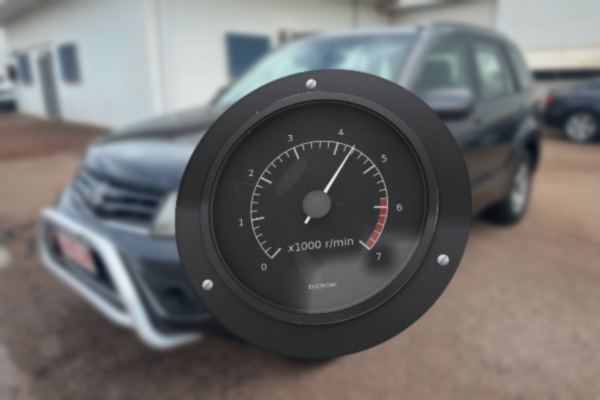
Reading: 4400 rpm
